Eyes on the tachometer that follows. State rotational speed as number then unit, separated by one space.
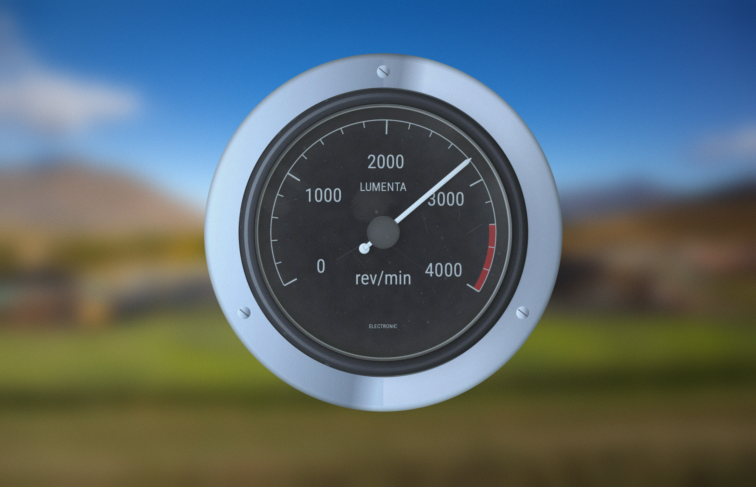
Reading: 2800 rpm
